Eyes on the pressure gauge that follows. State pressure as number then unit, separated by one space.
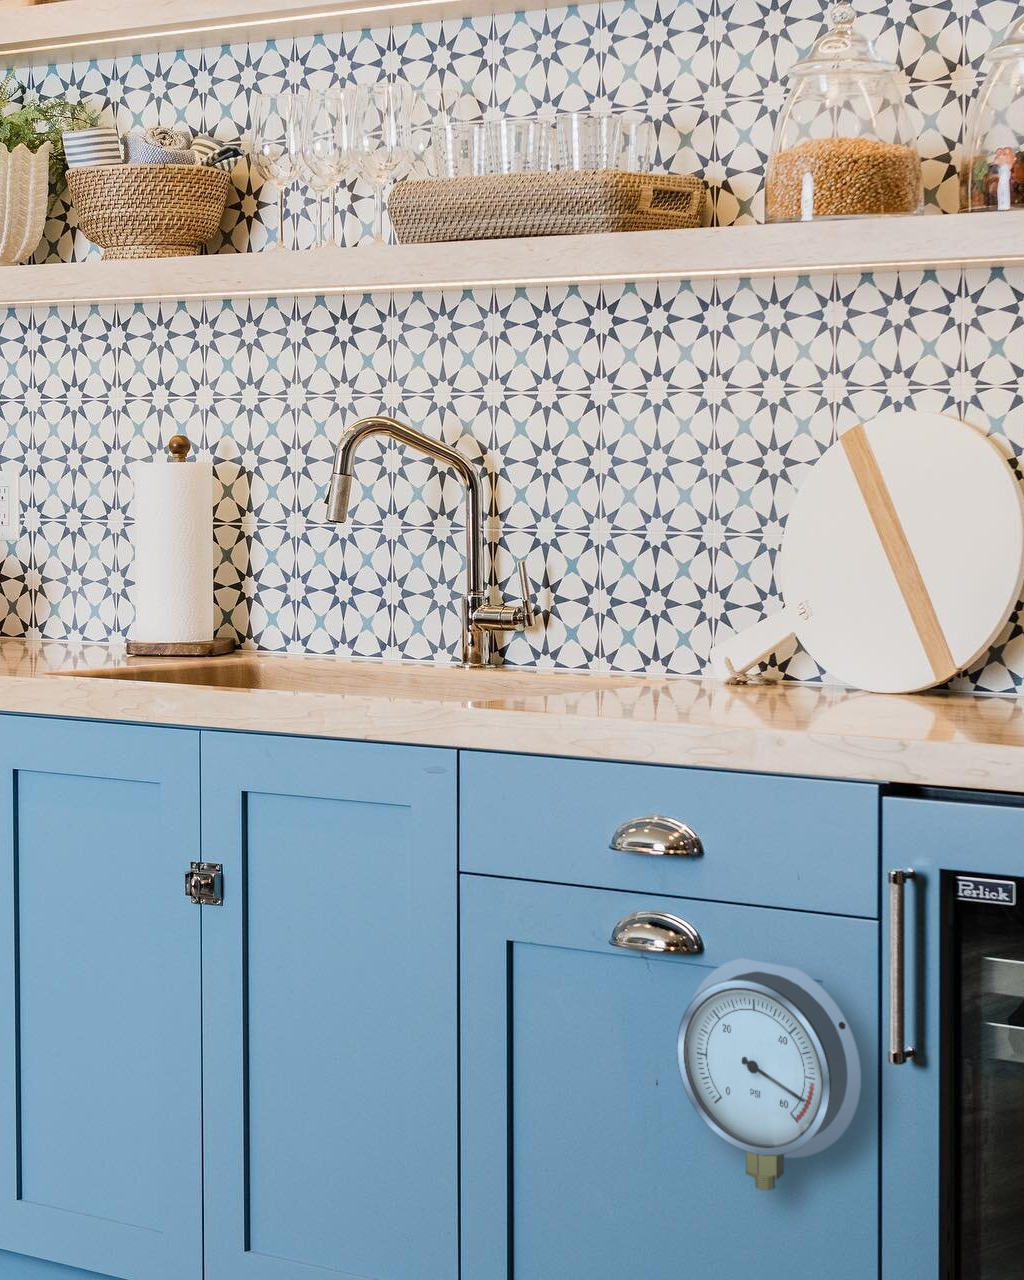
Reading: 55 psi
